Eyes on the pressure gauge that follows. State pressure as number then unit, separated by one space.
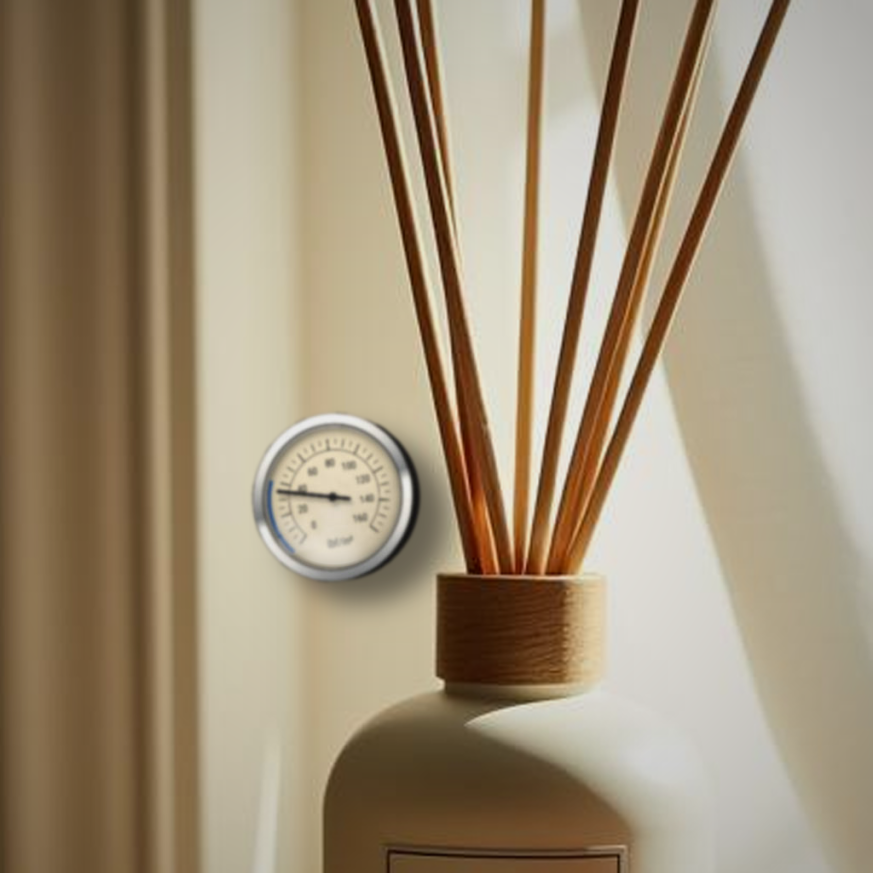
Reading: 35 psi
